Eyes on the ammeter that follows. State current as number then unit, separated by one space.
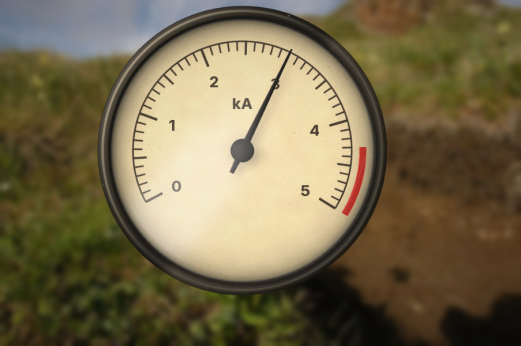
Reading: 3 kA
